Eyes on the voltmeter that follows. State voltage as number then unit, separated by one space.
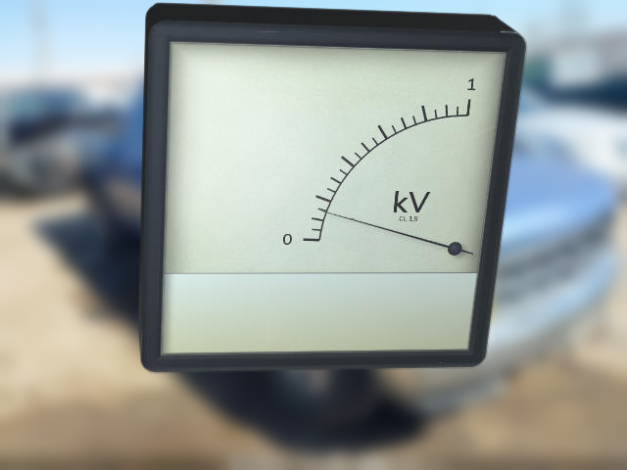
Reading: 0.15 kV
